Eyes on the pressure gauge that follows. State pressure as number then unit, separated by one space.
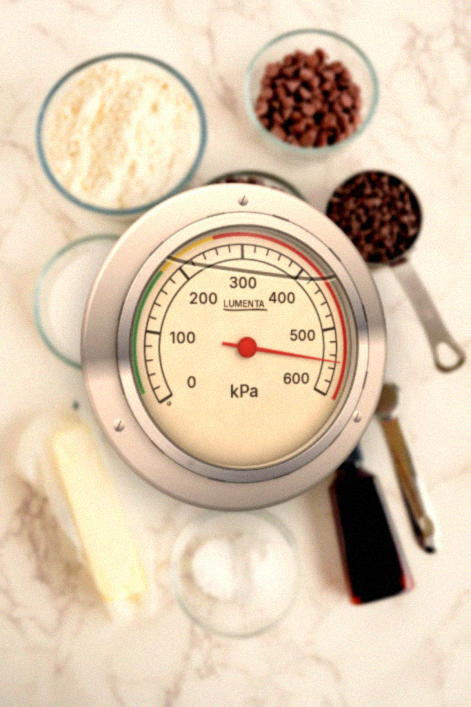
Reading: 550 kPa
